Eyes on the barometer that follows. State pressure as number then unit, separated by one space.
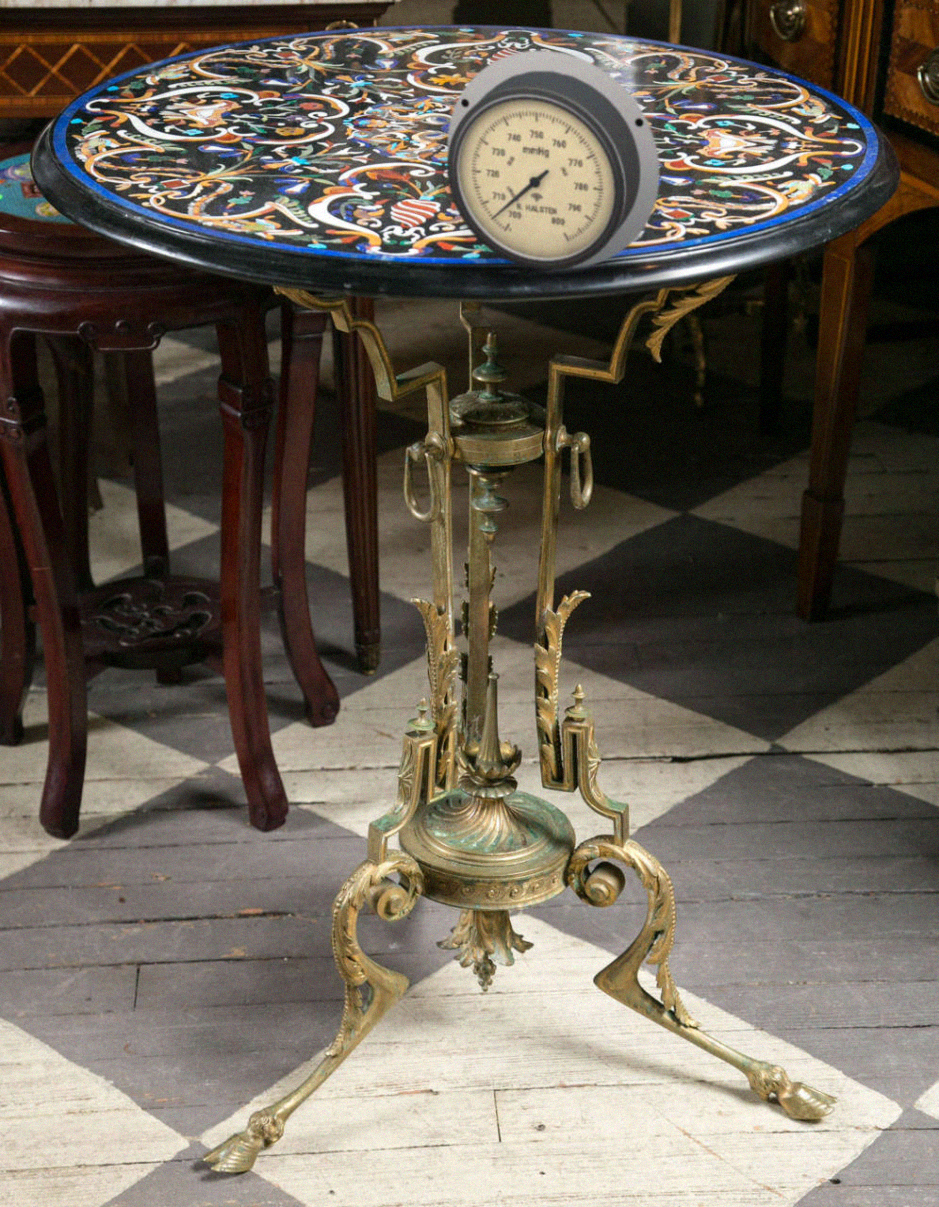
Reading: 705 mmHg
